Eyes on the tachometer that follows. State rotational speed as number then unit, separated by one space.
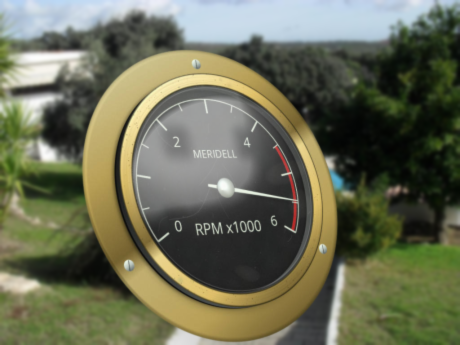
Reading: 5500 rpm
